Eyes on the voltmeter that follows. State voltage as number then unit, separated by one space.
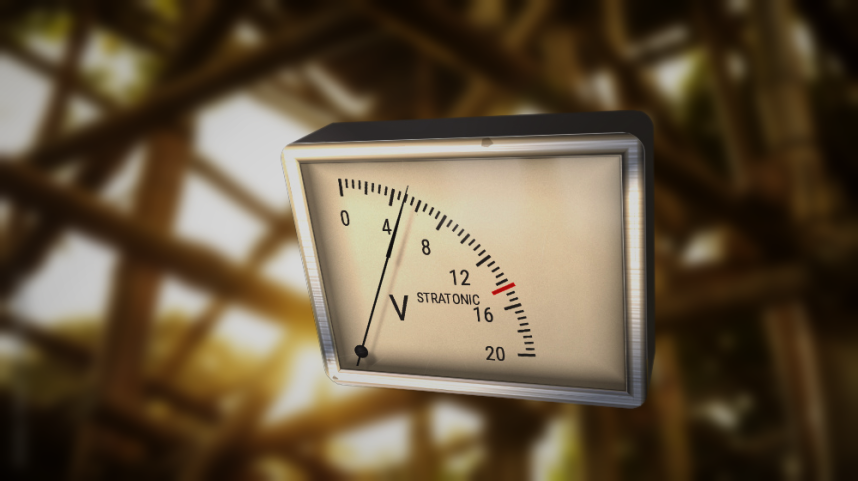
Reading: 5 V
